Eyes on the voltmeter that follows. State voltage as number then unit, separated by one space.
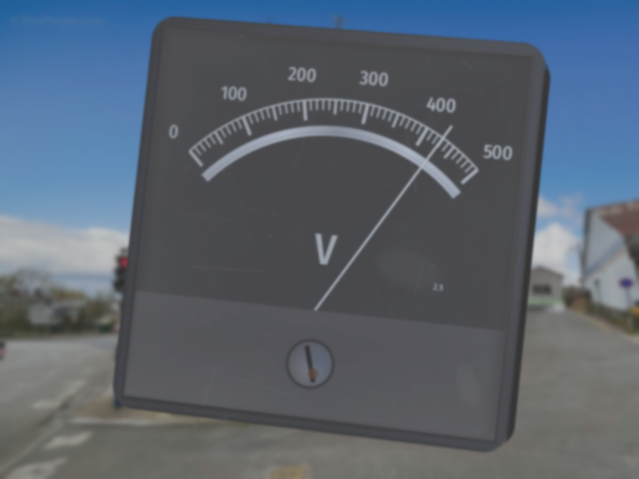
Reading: 430 V
